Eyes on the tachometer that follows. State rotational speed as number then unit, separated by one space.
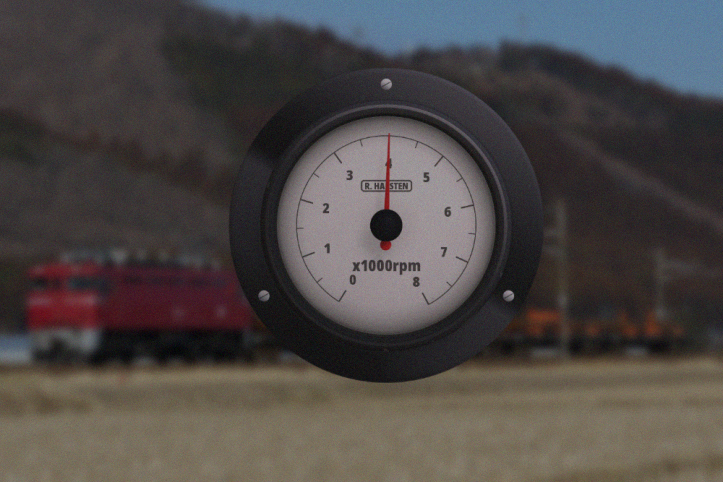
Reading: 4000 rpm
